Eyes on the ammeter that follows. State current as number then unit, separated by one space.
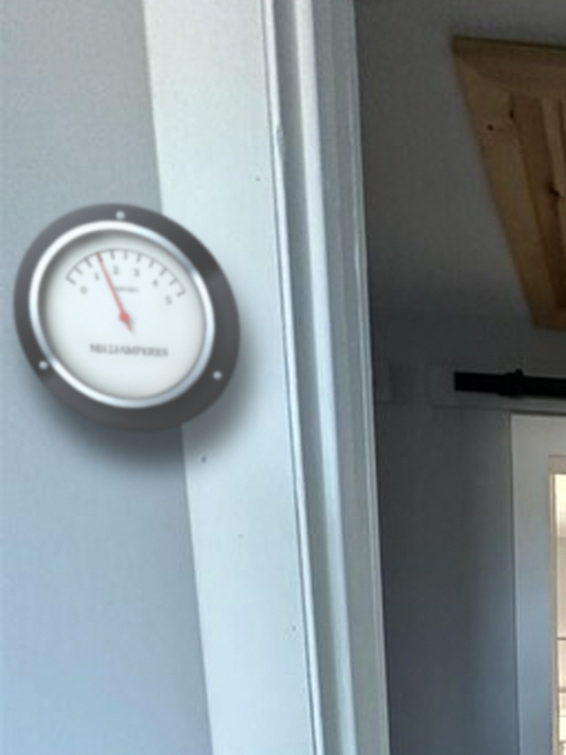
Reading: 1.5 mA
